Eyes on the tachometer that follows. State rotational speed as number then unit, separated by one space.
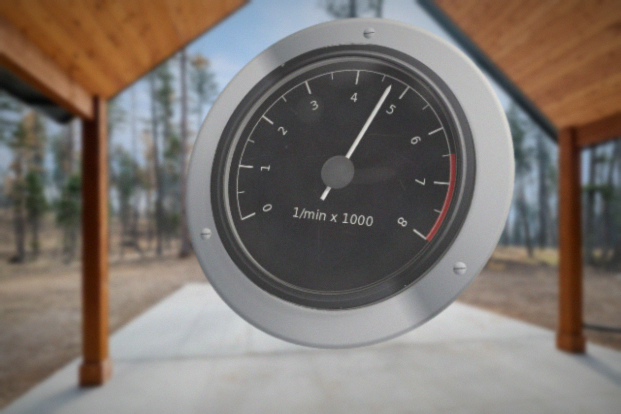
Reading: 4750 rpm
